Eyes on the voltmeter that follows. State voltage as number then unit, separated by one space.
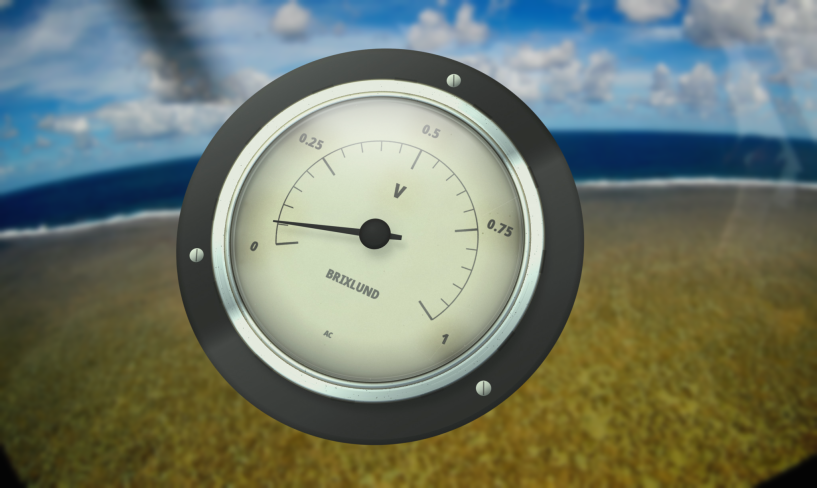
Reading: 0.05 V
